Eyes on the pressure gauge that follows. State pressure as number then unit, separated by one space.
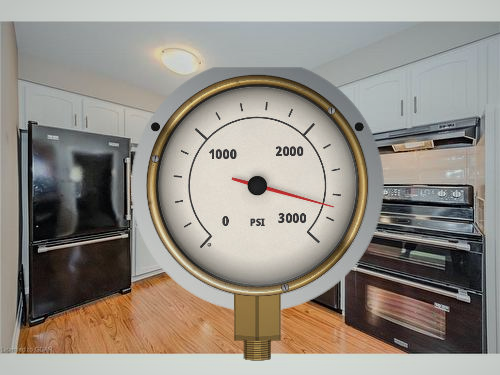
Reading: 2700 psi
